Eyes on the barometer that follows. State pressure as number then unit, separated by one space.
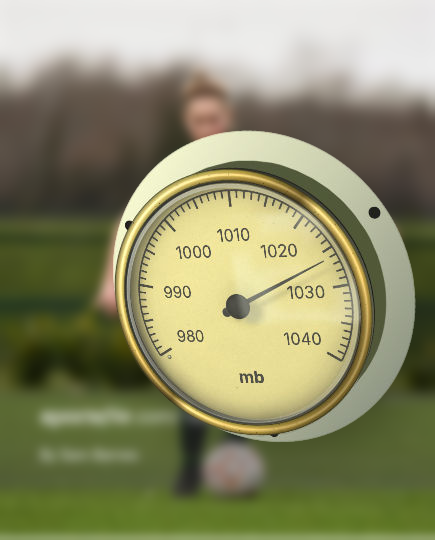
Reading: 1026 mbar
